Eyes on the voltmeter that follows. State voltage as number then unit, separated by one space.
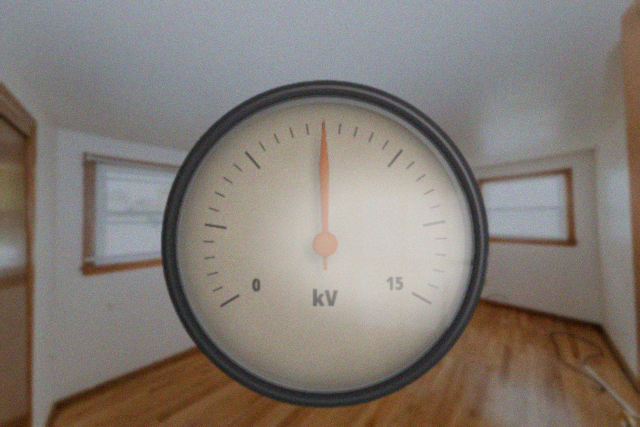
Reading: 7.5 kV
